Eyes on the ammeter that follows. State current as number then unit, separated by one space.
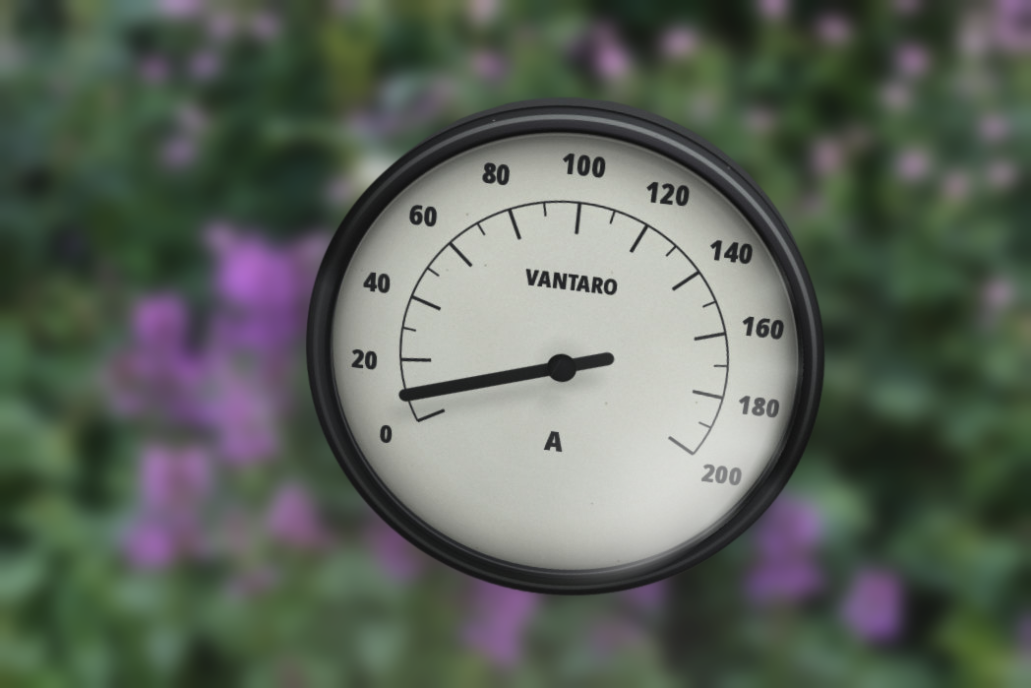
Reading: 10 A
